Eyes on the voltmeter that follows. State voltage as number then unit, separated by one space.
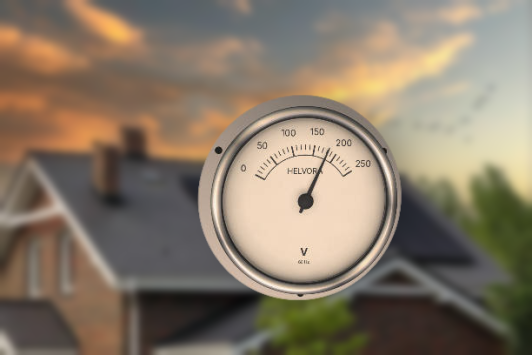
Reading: 180 V
